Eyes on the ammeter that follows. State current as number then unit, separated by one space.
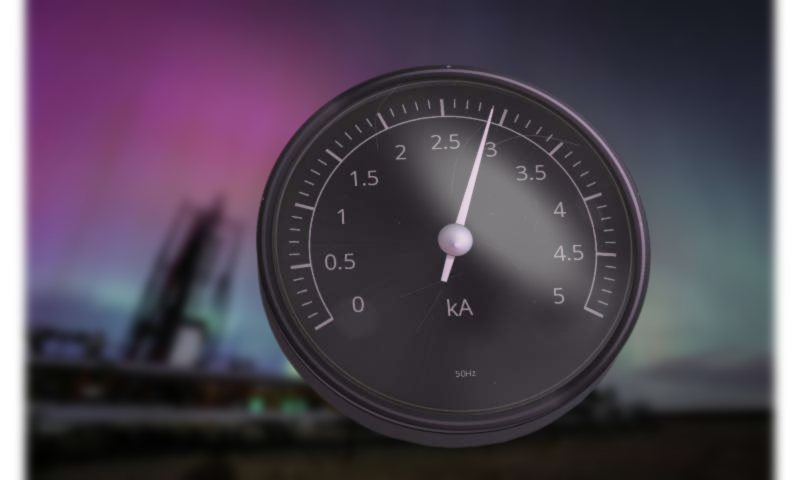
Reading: 2.9 kA
